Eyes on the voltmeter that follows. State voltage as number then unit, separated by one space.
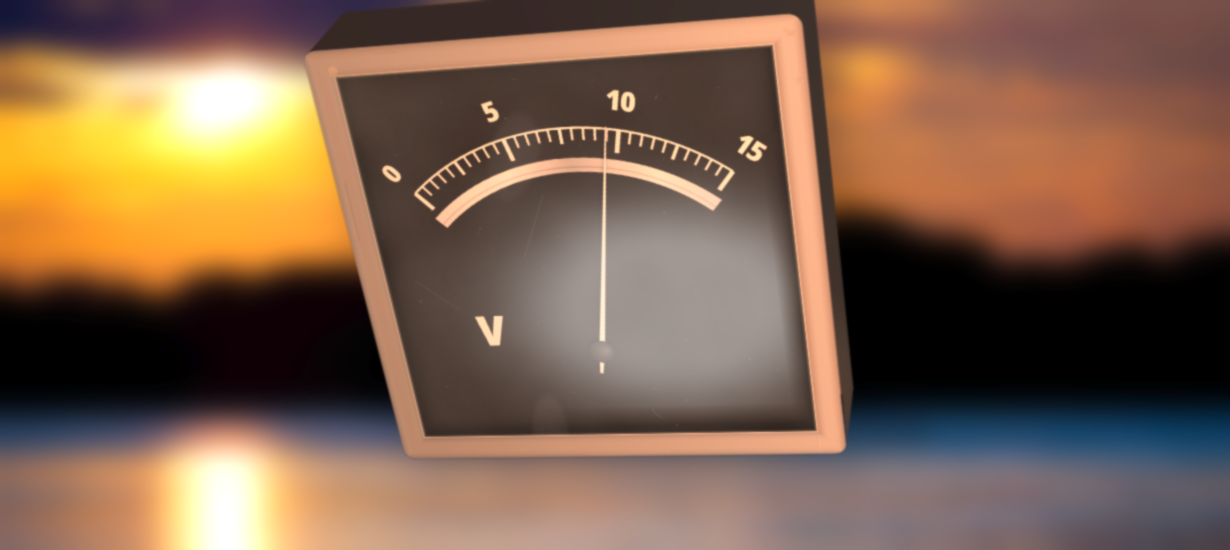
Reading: 9.5 V
